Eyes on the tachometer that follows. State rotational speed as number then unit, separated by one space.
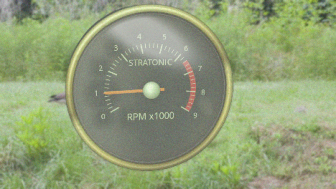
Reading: 1000 rpm
